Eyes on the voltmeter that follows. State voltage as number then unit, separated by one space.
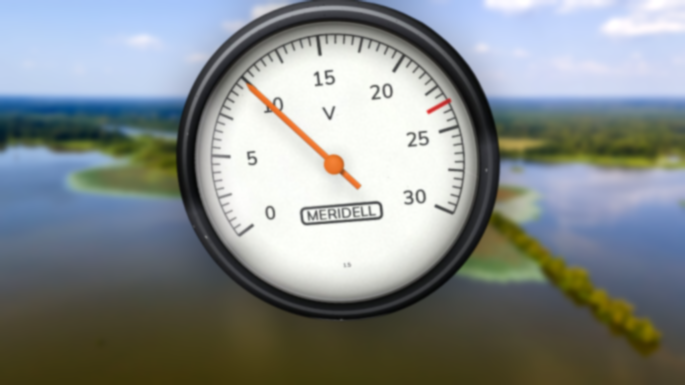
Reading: 10 V
